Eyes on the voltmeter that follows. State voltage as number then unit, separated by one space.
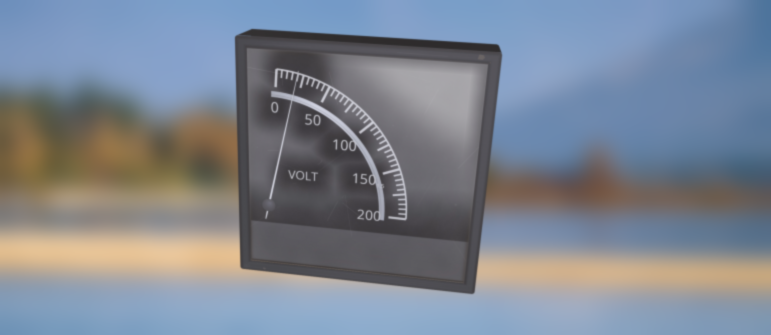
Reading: 20 V
